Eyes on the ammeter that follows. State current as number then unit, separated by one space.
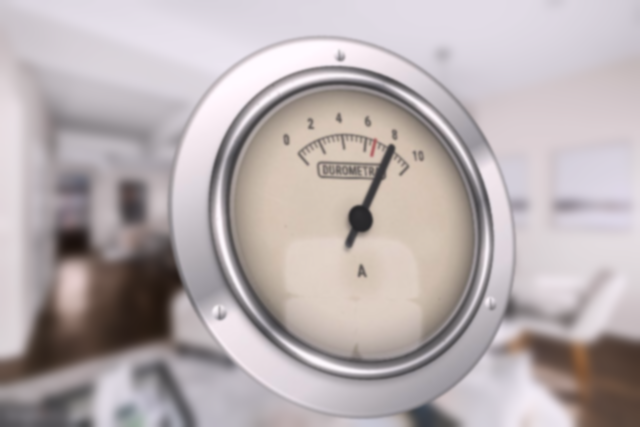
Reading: 8 A
